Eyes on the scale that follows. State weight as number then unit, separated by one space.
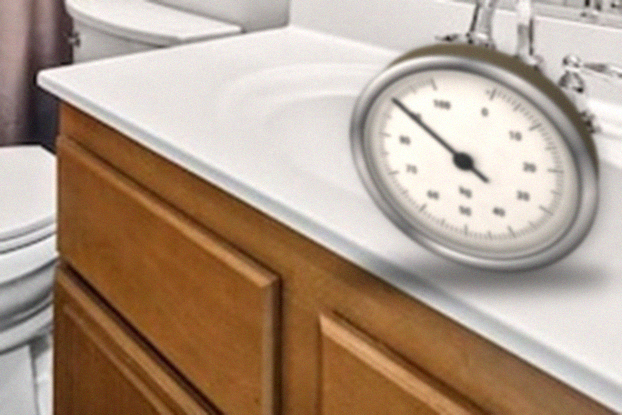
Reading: 90 kg
